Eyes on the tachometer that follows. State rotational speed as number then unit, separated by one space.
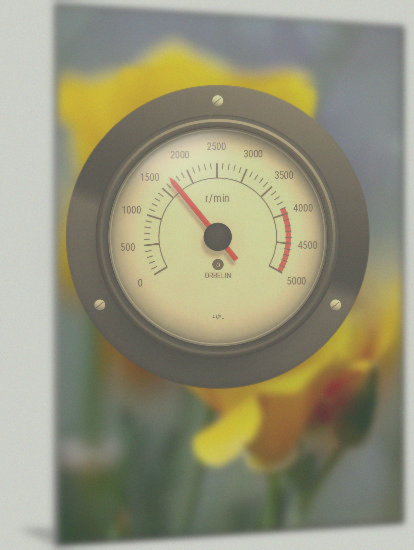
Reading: 1700 rpm
